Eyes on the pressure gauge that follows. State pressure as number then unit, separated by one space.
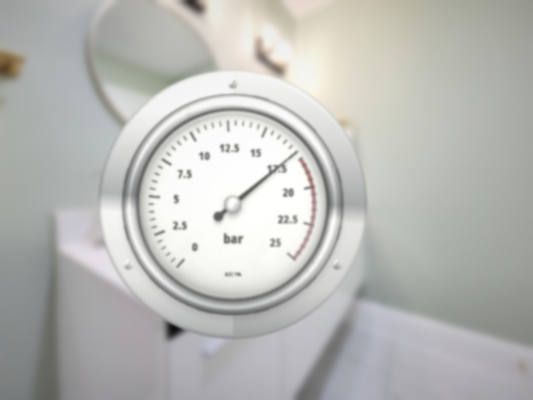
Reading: 17.5 bar
